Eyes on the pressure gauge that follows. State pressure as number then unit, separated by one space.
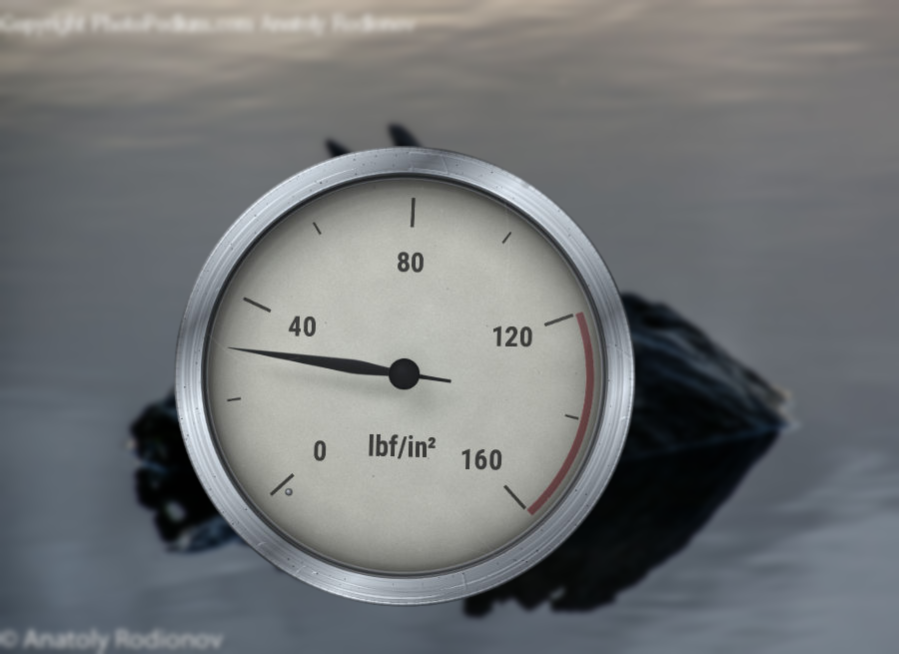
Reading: 30 psi
